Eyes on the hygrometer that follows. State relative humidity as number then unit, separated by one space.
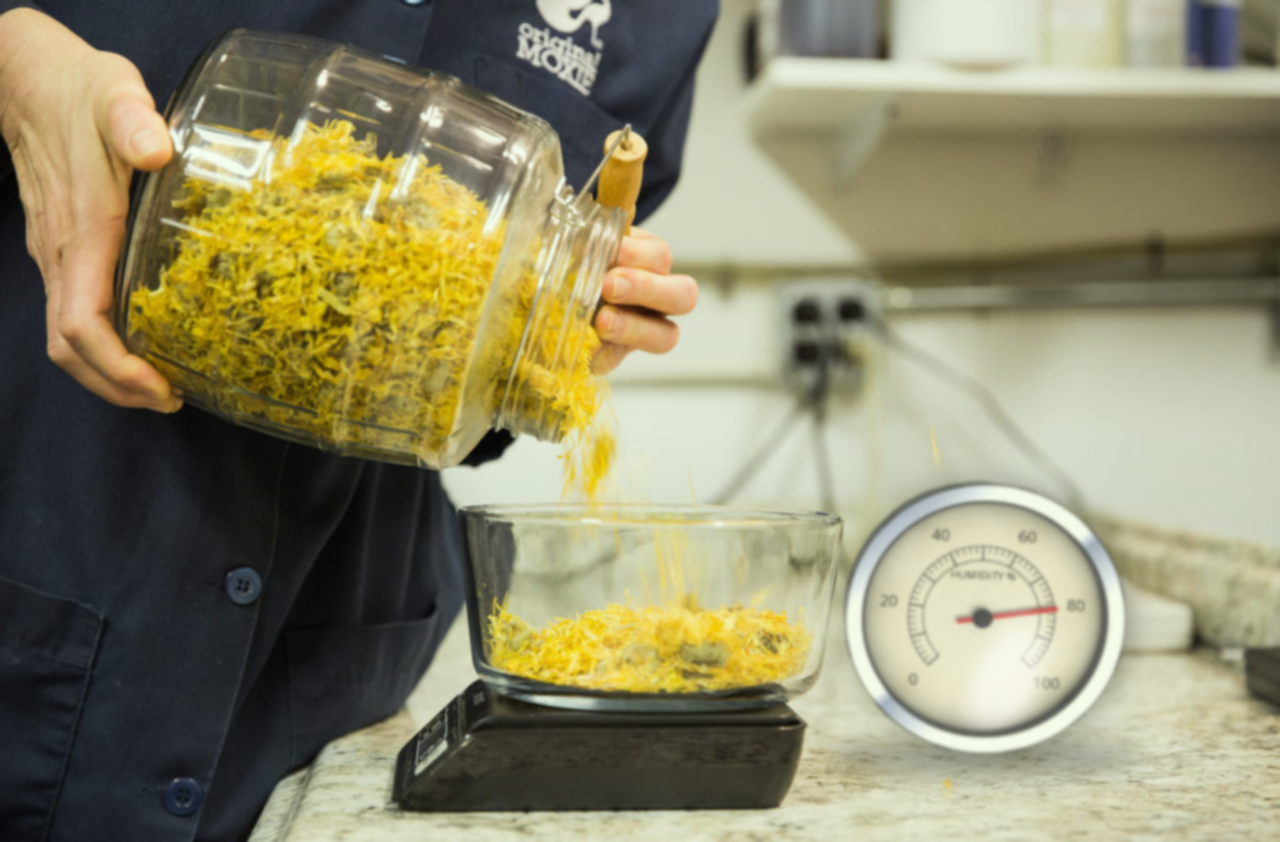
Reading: 80 %
